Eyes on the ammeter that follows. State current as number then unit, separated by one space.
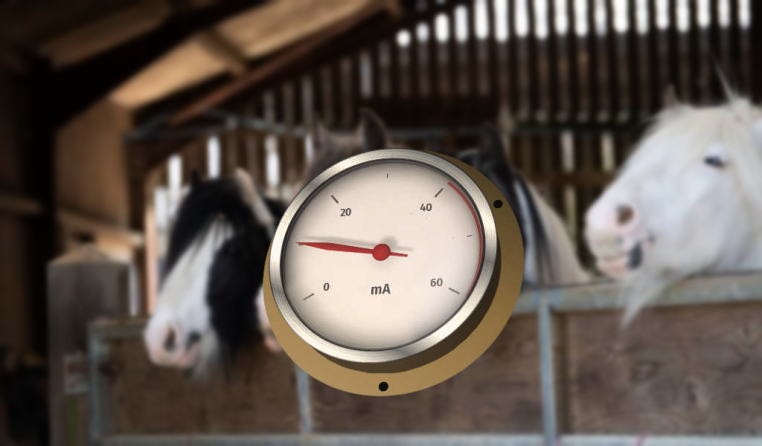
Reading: 10 mA
